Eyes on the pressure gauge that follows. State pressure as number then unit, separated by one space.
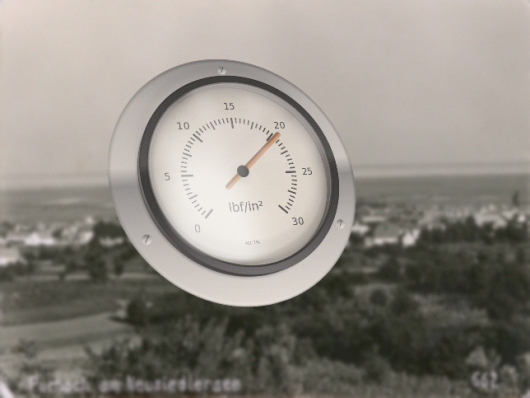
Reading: 20.5 psi
